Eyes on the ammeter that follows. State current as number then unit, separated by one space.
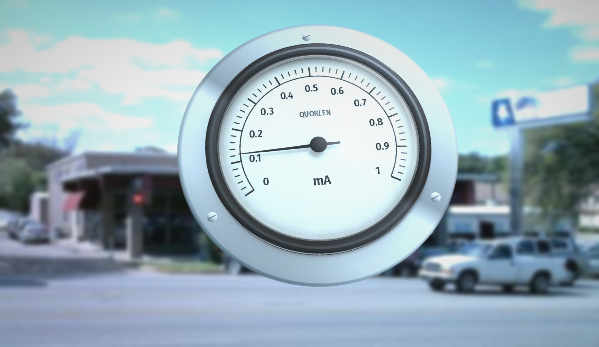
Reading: 0.12 mA
